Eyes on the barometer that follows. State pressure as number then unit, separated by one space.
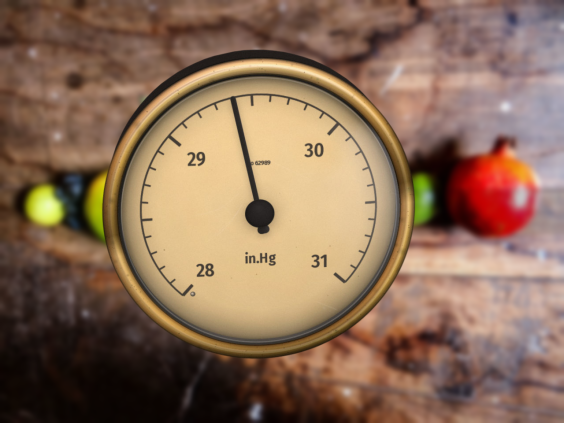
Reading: 29.4 inHg
